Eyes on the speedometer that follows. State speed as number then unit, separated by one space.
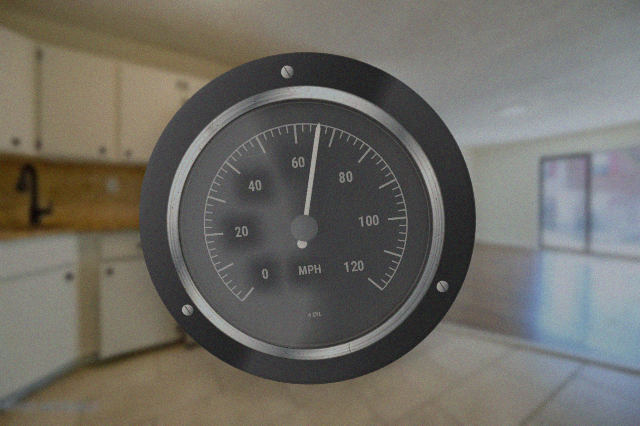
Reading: 66 mph
